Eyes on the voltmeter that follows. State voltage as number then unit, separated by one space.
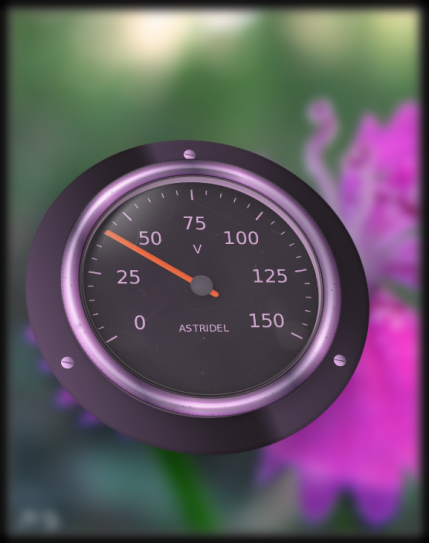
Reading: 40 V
